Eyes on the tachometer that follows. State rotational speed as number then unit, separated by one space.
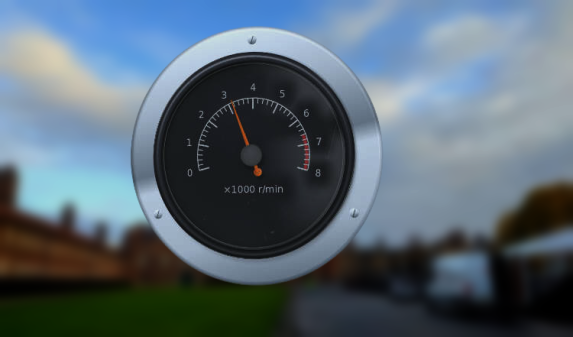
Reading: 3200 rpm
